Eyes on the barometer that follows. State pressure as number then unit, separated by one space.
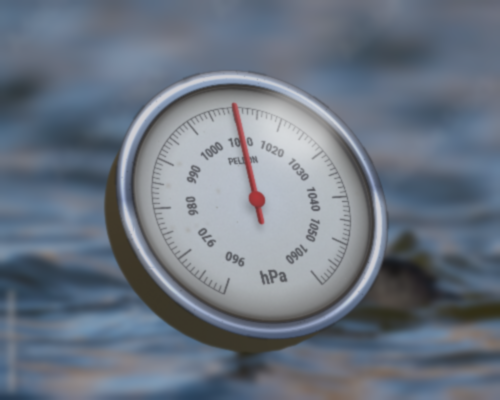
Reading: 1010 hPa
